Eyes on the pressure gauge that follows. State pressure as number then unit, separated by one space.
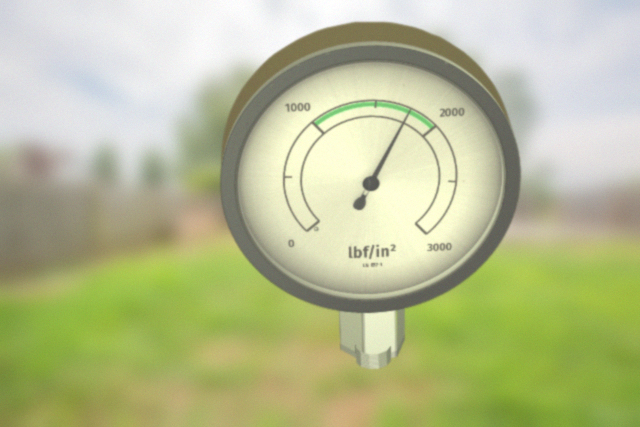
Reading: 1750 psi
